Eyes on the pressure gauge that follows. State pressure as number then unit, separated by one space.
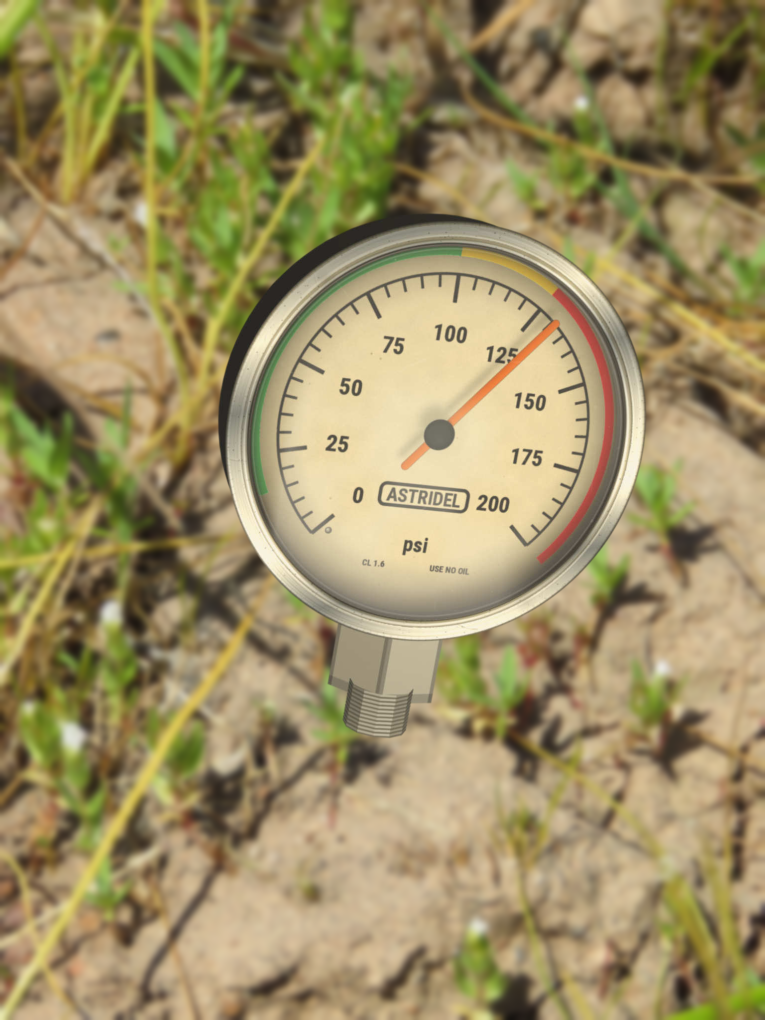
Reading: 130 psi
